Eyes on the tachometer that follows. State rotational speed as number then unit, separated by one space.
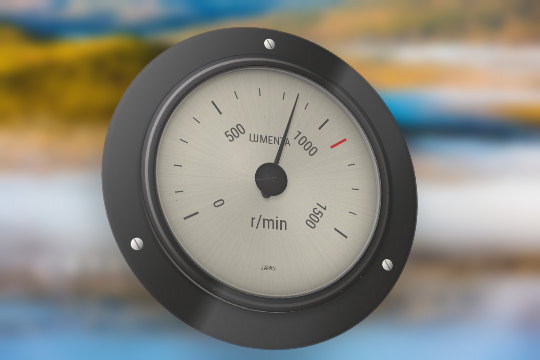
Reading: 850 rpm
